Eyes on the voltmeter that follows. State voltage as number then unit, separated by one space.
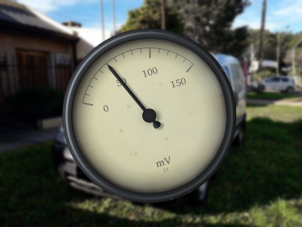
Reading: 50 mV
